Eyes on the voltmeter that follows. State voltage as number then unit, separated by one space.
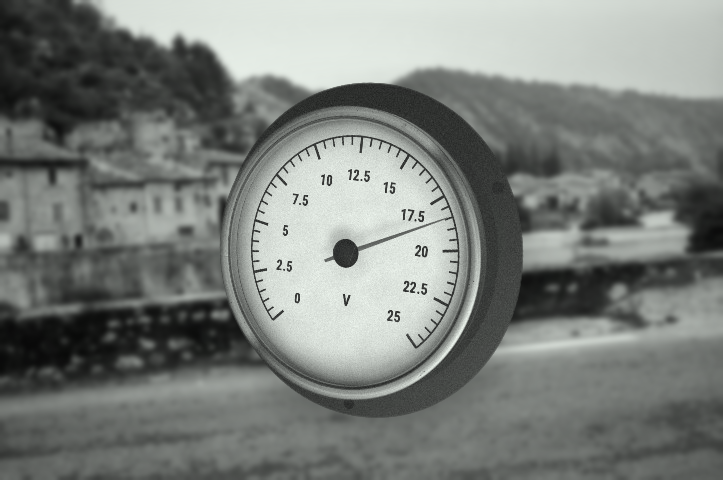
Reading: 18.5 V
